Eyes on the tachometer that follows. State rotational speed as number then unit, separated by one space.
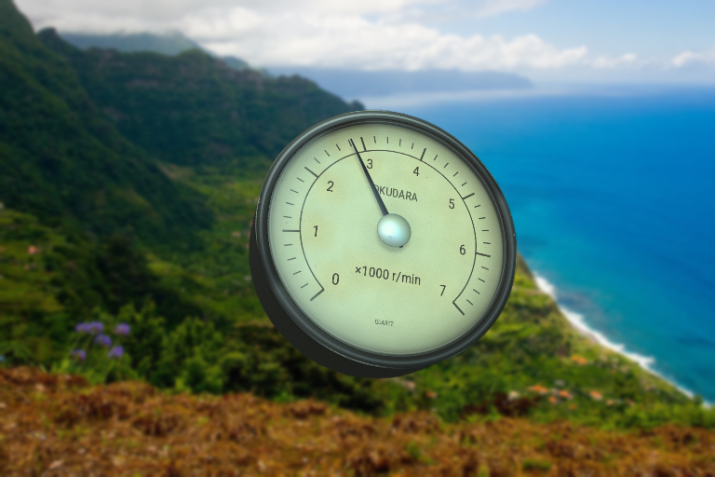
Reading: 2800 rpm
